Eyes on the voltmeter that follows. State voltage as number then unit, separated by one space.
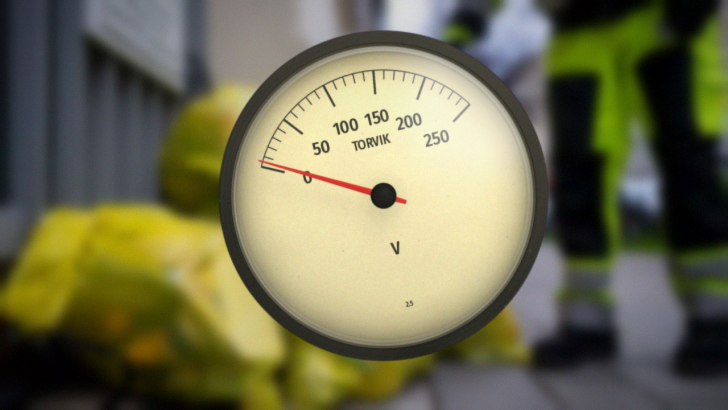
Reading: 5 V
